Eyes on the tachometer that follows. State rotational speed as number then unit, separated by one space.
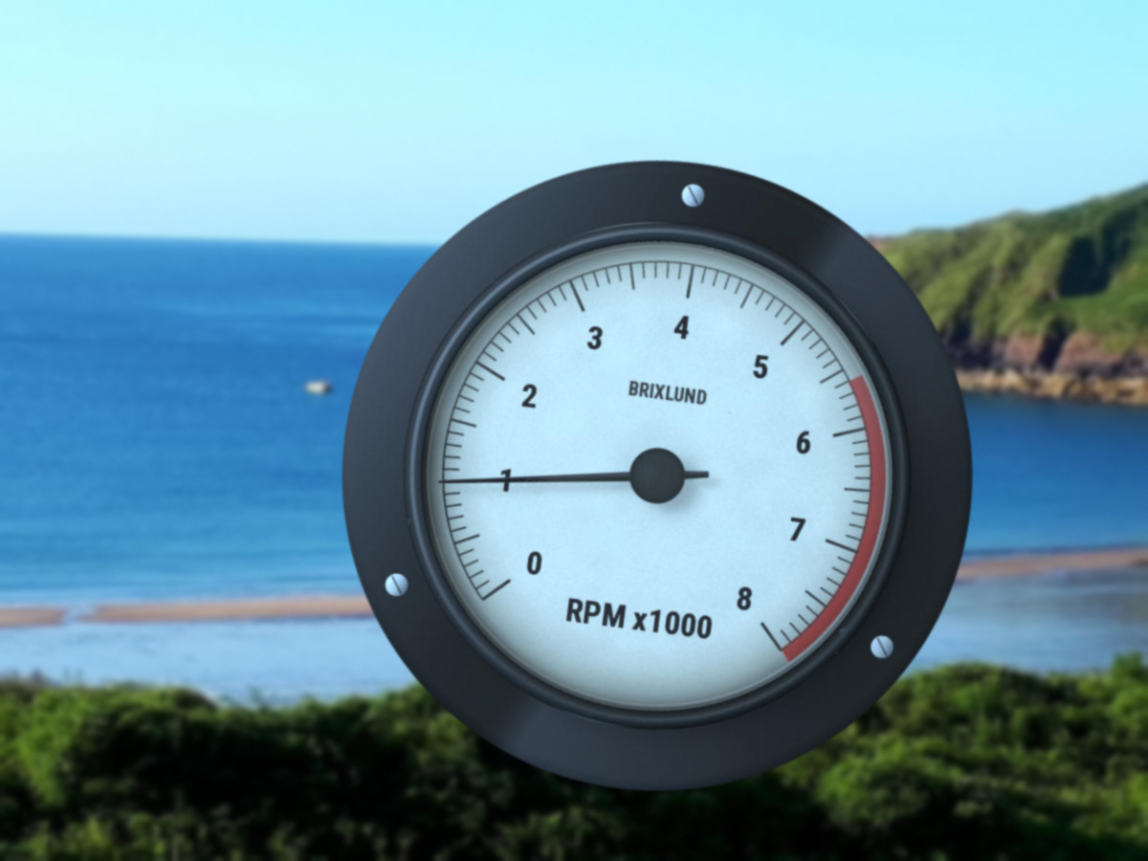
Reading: 1000 rpm
